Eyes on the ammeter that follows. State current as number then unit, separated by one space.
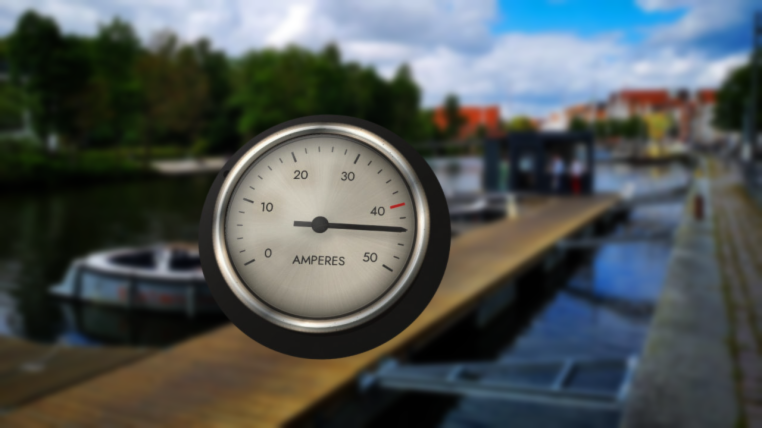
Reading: 44 A
